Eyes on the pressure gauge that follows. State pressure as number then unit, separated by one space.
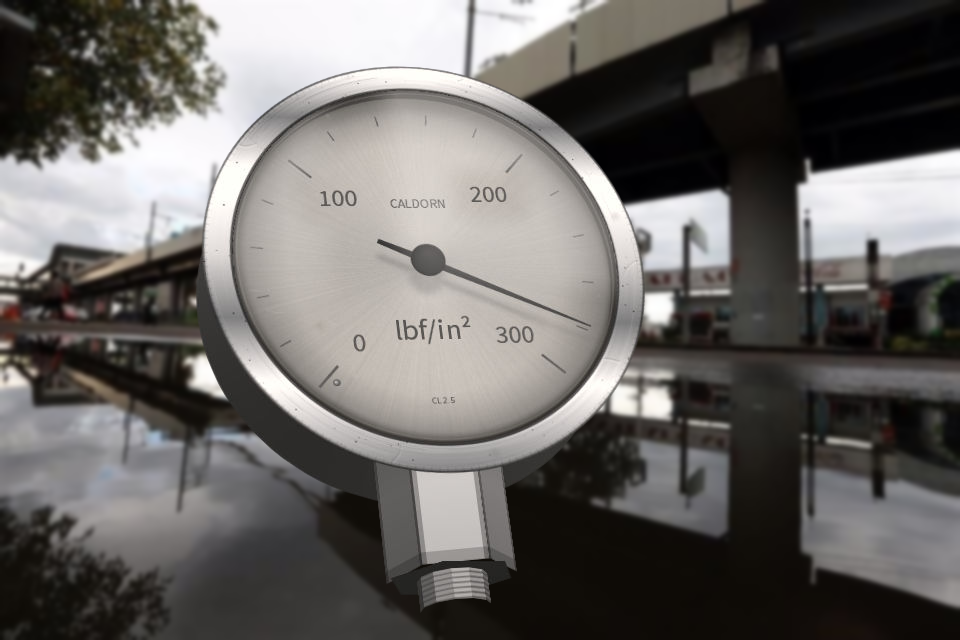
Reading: 280 psi
